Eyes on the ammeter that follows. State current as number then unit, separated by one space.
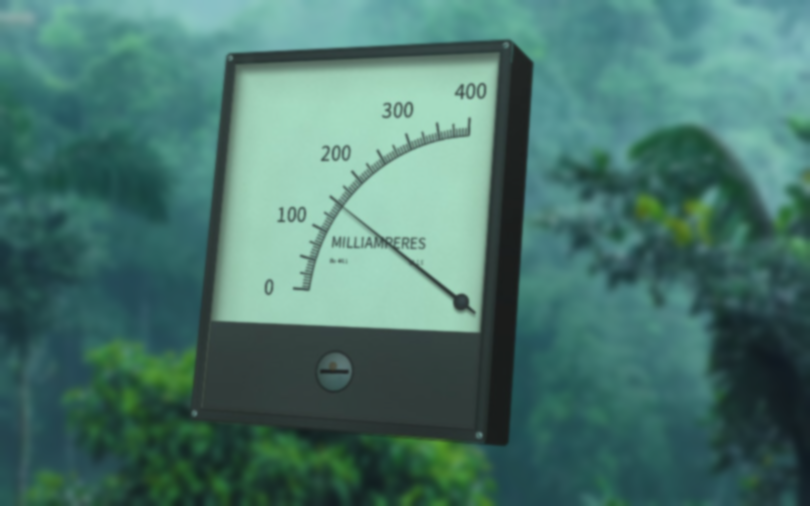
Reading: 150 mA
